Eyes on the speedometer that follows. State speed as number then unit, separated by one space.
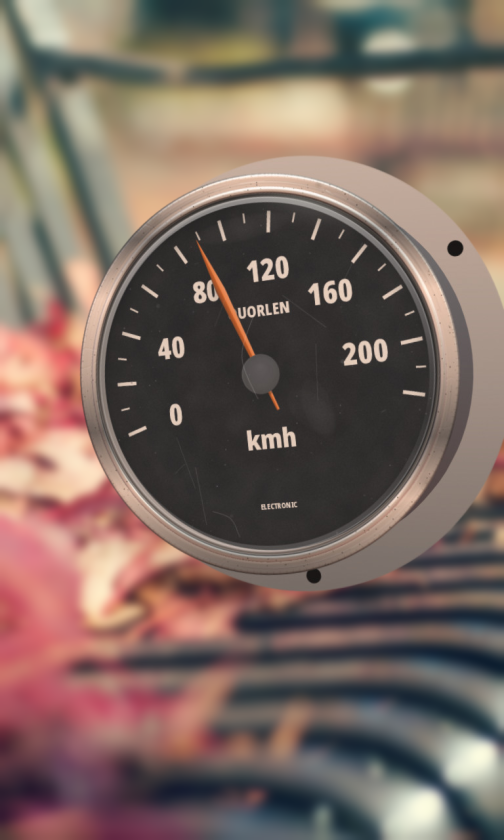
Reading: 90 km/h
